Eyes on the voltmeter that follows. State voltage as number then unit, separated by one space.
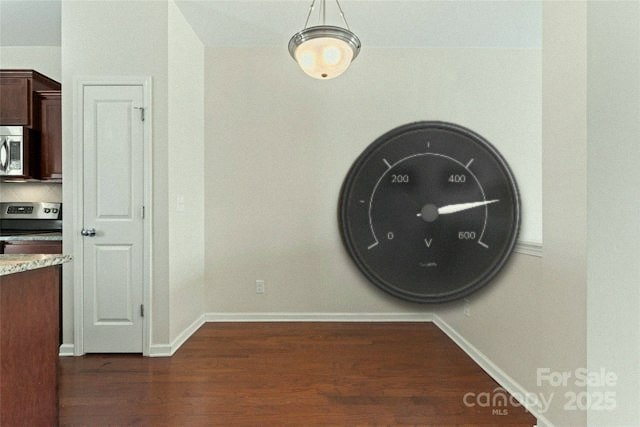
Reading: 500 V
